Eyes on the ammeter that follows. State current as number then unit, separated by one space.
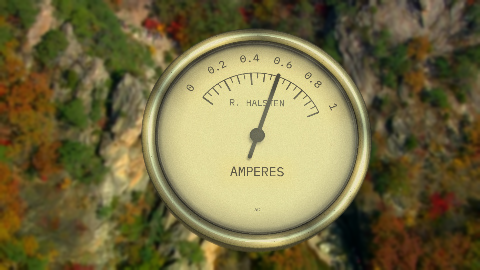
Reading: 0.6 A
